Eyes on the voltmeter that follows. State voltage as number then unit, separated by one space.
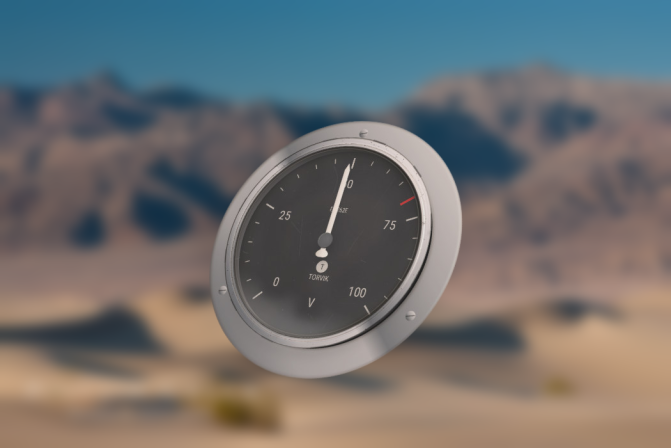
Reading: 50 V
